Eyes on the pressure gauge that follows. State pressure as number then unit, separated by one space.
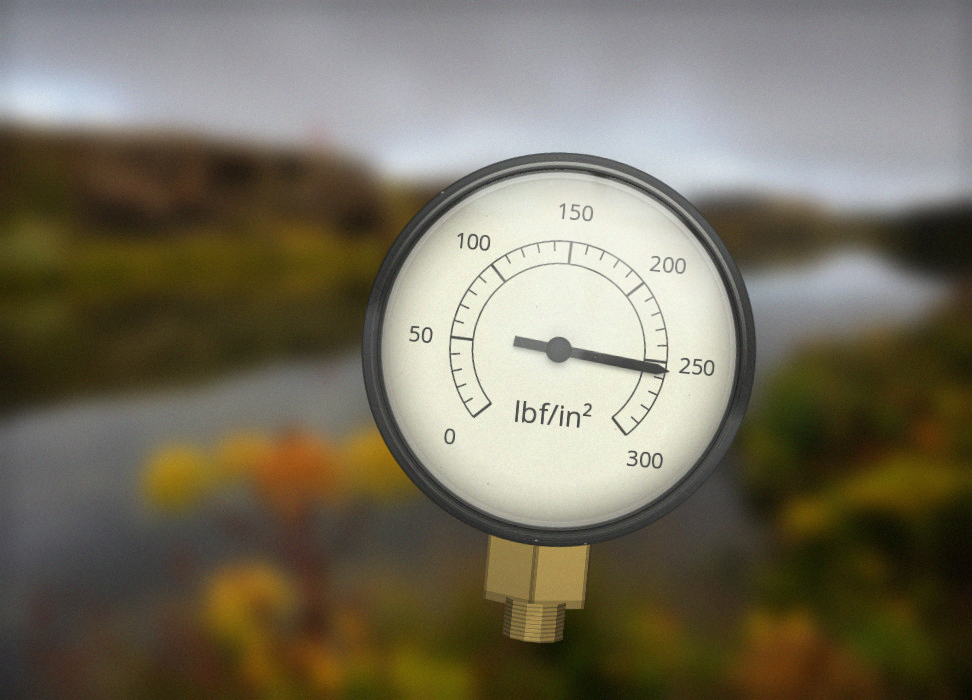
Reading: 255 psi
